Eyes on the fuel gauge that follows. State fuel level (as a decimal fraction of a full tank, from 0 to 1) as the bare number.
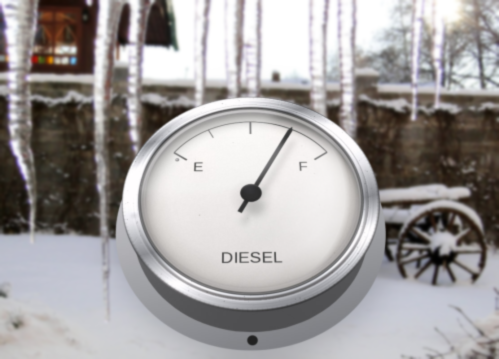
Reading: 0.75
